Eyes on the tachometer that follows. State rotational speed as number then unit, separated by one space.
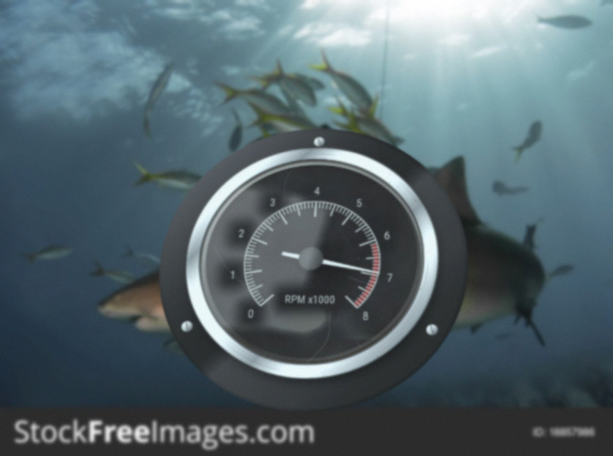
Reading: 7000 rpm
